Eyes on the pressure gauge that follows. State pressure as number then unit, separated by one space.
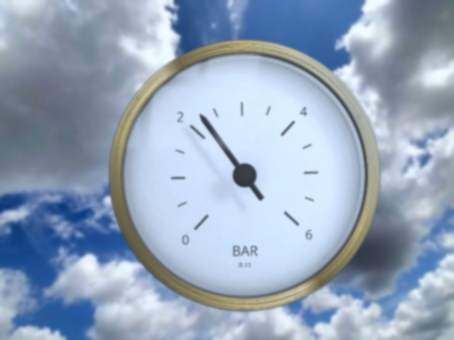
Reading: 2.25 bar
